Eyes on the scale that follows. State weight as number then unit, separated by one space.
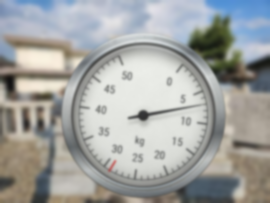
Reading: 7 kg
